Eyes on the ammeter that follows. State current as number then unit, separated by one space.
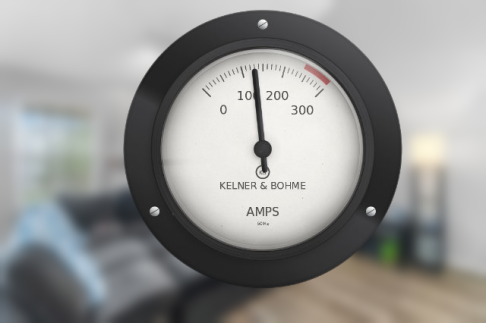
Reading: 130 A
